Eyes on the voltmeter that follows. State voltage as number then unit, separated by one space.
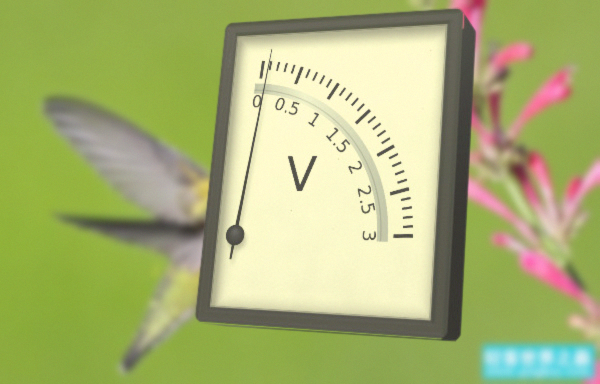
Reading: 0.1 V
